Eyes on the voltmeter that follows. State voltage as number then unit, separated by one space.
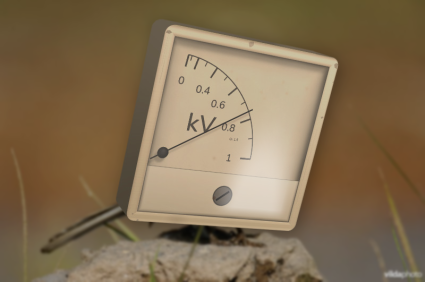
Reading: 0.75 kV
